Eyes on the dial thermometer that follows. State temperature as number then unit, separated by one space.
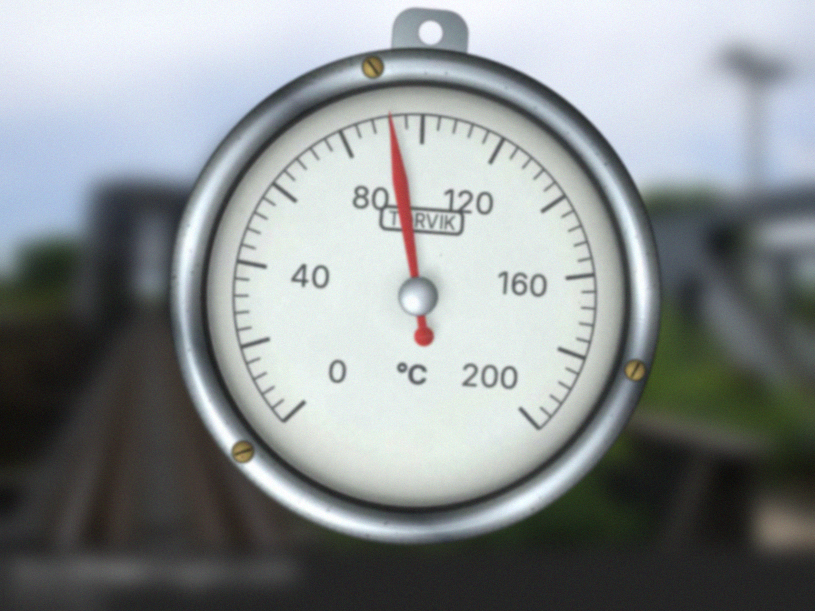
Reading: 92 °C
